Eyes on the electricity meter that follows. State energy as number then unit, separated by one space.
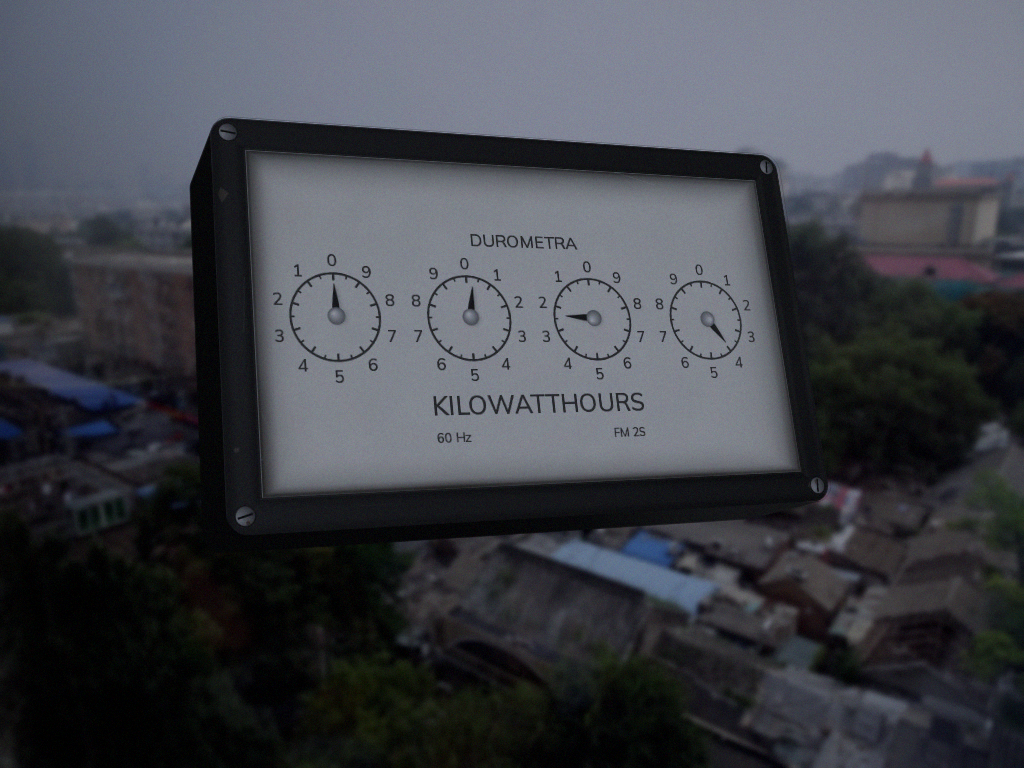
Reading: 24 kWh
